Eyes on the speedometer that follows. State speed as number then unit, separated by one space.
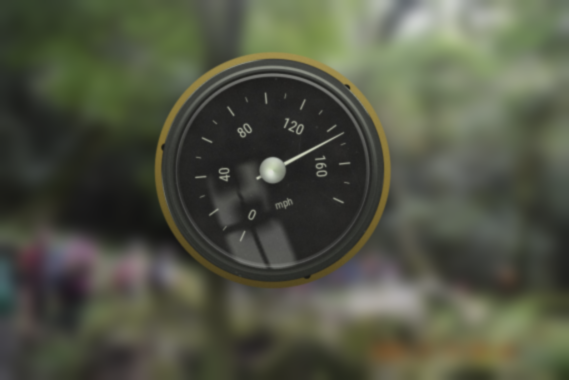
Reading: 145 mph
